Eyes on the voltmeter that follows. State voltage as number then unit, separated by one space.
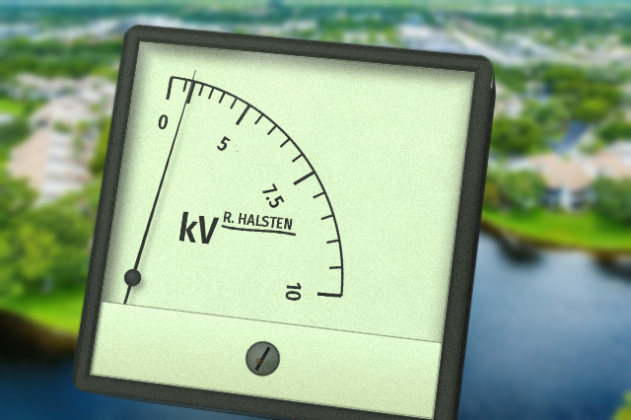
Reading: 2.5 kV
